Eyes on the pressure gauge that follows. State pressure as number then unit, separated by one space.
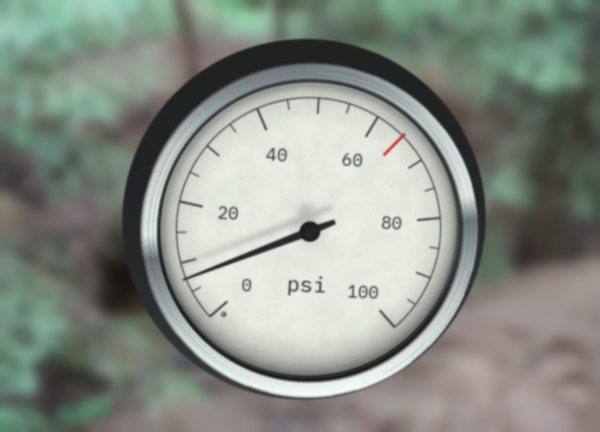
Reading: 7.5 psi
